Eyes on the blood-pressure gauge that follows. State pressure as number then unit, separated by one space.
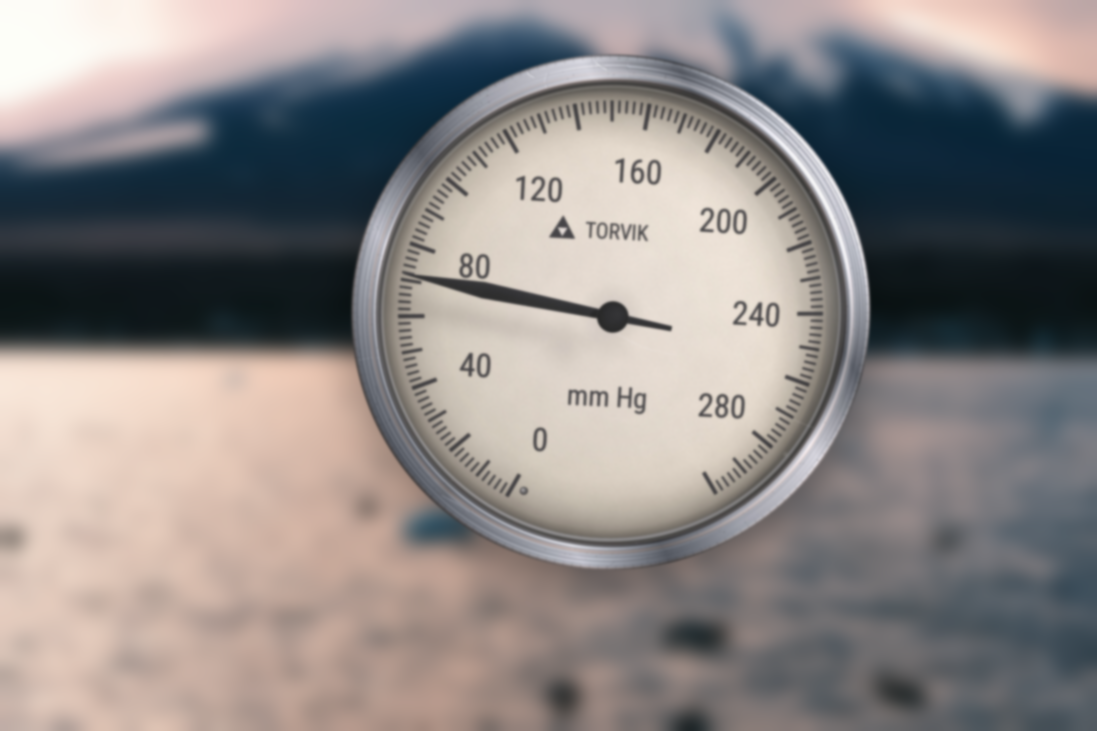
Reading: 72 mmHg
